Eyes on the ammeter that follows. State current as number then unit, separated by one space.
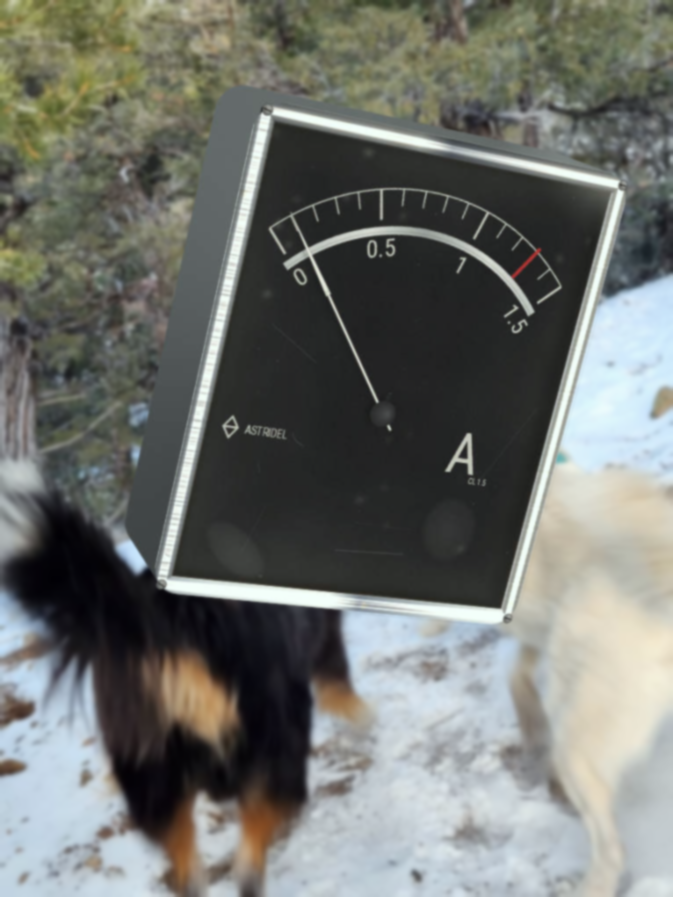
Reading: 0.1 A
